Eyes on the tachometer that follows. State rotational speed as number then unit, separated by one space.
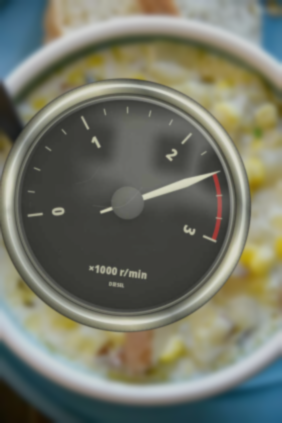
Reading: 2400 rpm
